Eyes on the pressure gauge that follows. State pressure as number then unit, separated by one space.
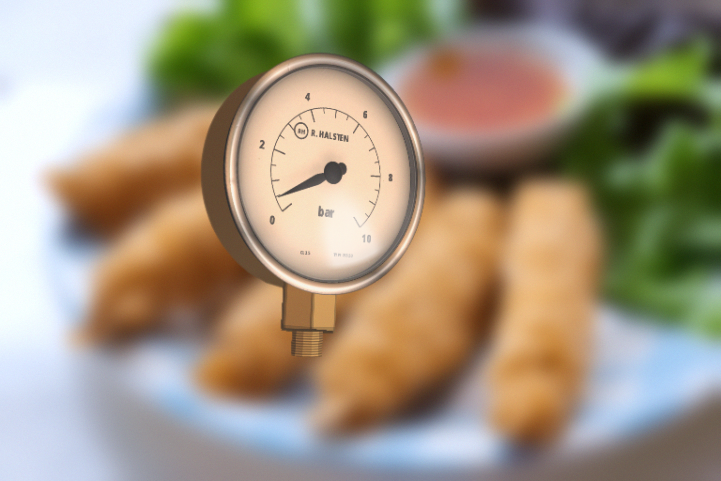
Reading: 0.5 bar
